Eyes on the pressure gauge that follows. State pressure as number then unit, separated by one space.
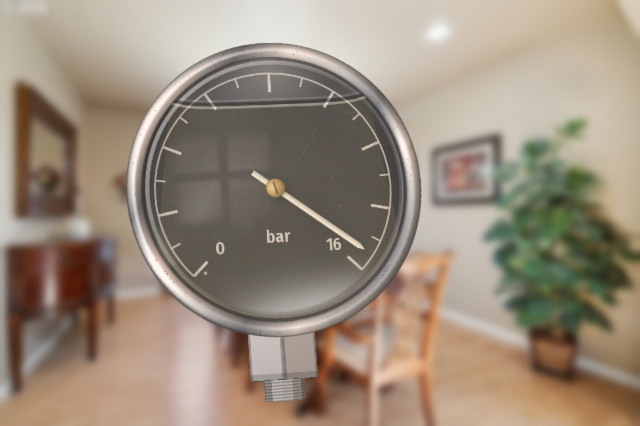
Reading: 15.5 bar
